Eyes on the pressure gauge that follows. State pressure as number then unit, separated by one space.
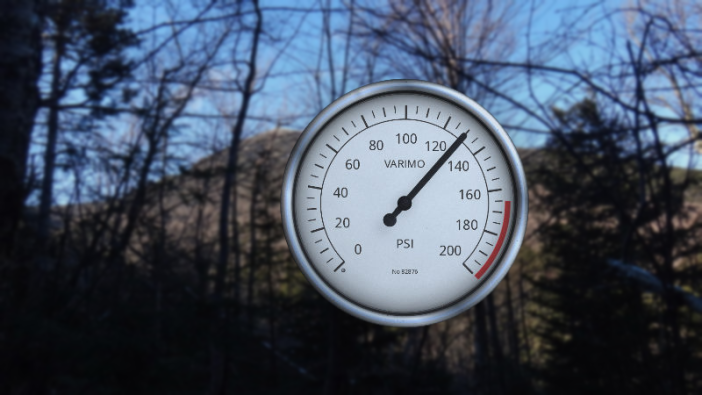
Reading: 130 psi
